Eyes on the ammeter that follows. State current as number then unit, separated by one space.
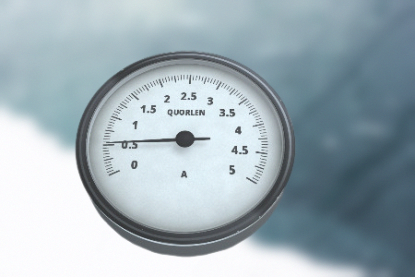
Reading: 0.5 A
